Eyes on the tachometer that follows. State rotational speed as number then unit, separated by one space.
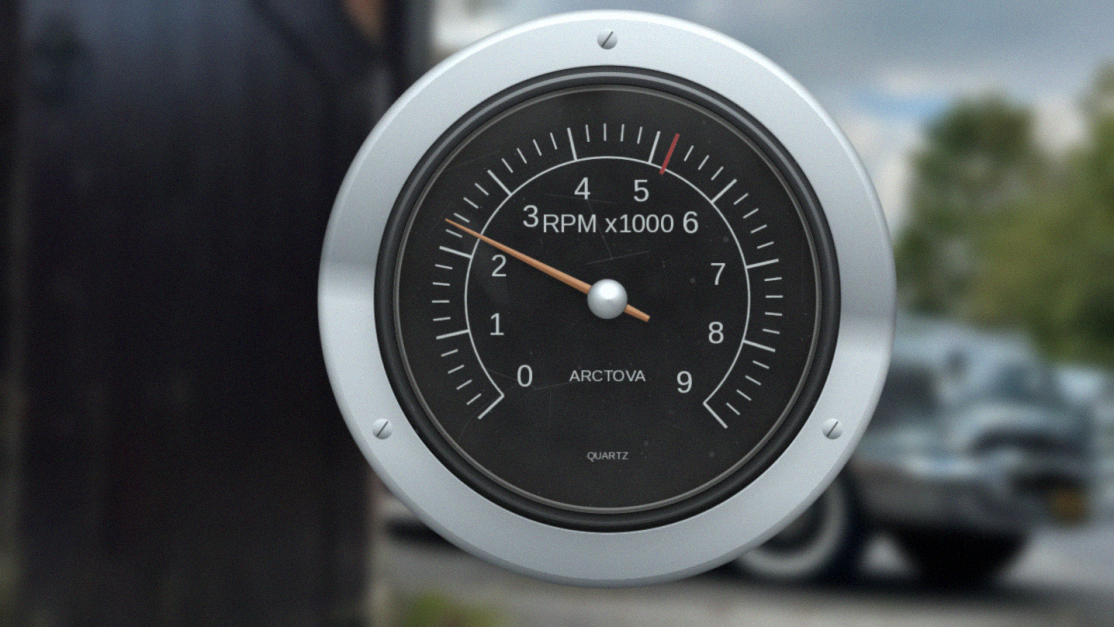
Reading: 2300 rpm
